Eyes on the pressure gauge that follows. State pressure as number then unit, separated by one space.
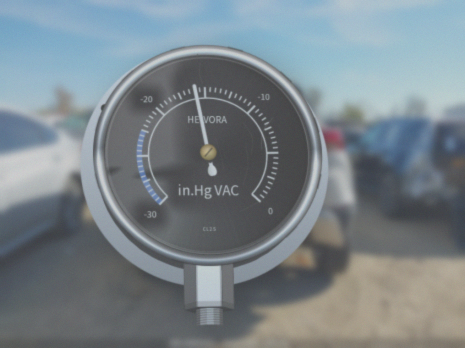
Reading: -16 inHg
